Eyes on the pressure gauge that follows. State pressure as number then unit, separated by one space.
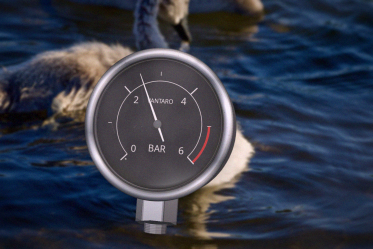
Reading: 2.5 bar
